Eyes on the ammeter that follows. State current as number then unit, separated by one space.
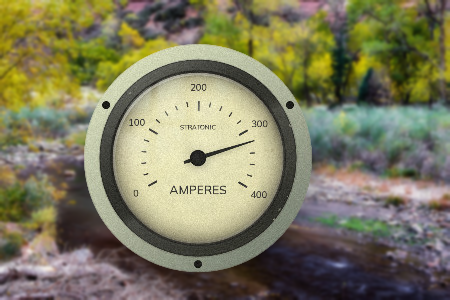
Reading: 320 A
